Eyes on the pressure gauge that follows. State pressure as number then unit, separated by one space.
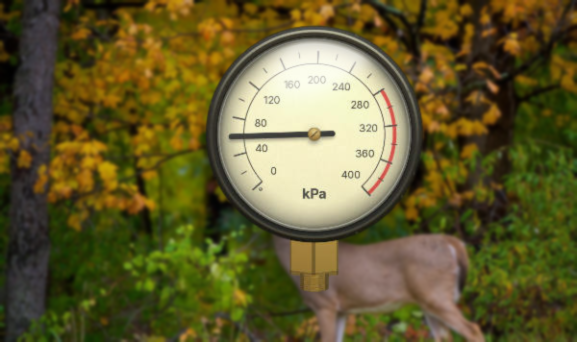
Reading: 60 kPa
